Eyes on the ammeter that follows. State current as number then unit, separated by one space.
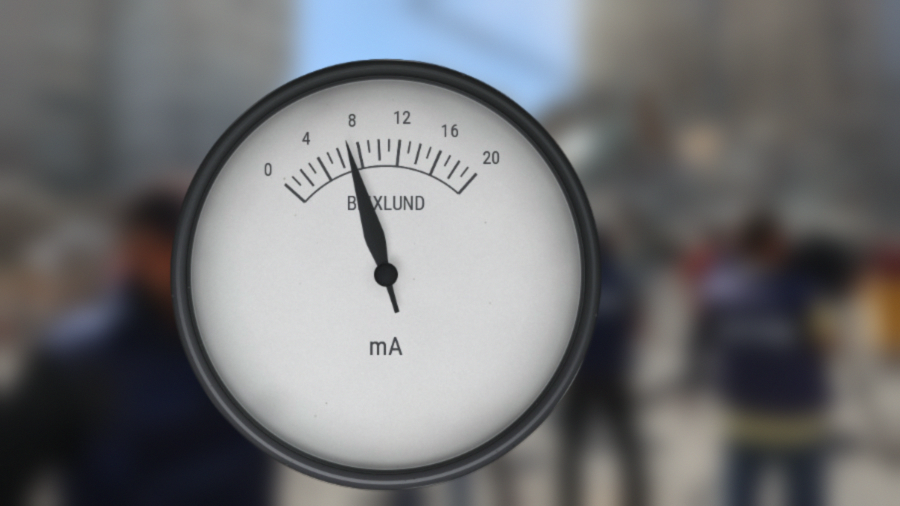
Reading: 7 mA
